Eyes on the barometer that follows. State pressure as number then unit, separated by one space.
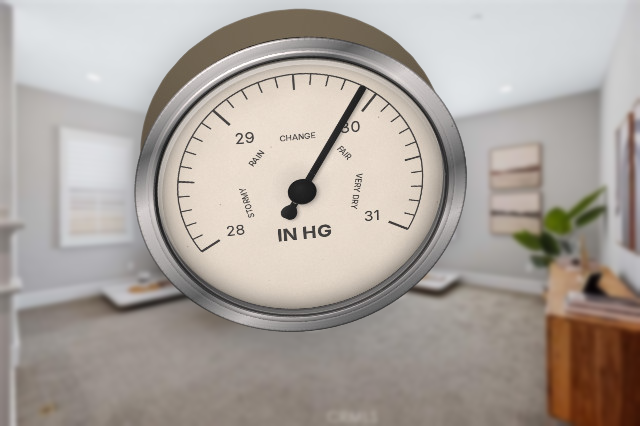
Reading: 29.9 inHg
